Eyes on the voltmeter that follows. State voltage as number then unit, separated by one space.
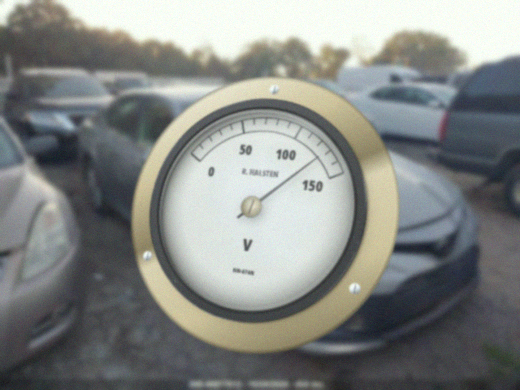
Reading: 130 V
